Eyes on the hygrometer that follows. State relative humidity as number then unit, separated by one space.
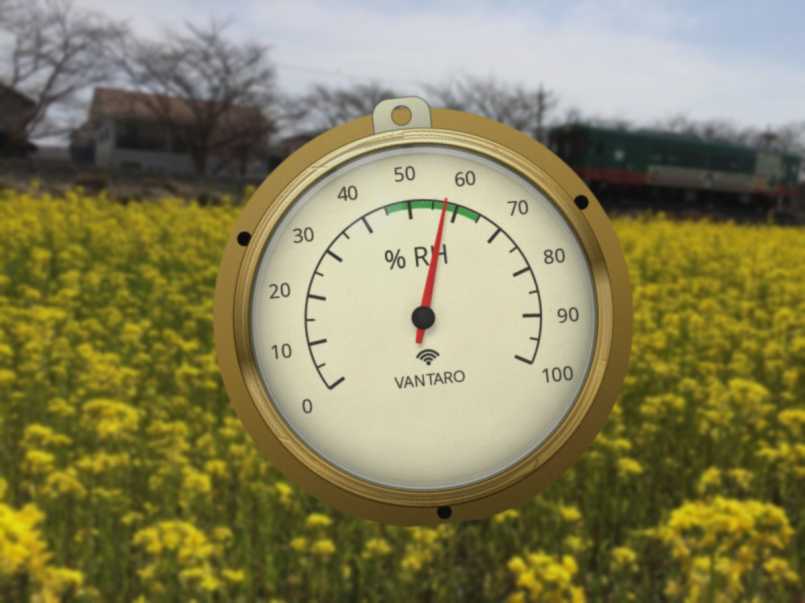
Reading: 57.5 %
